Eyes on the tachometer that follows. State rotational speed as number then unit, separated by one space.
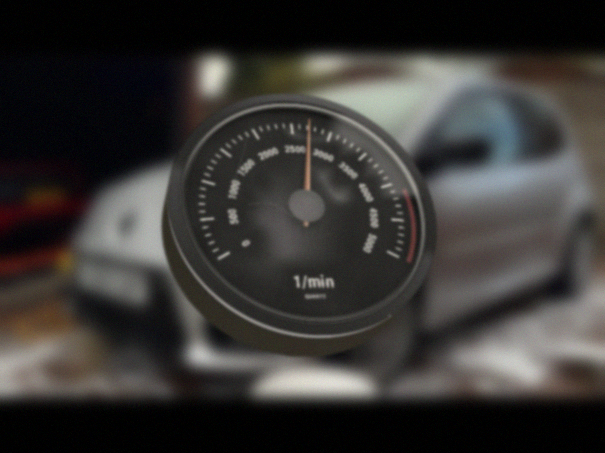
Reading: 2700 rpm
